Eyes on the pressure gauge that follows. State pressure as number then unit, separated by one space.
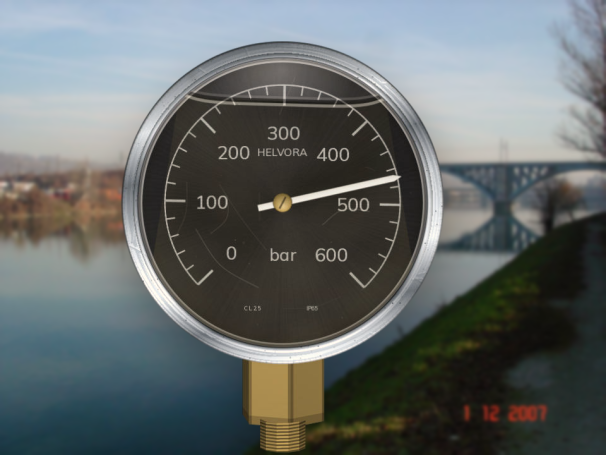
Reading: 470 bar
